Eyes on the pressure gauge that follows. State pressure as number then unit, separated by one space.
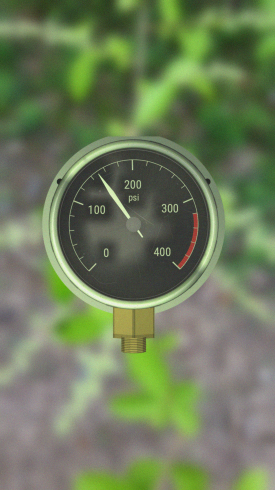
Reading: 150 psi
